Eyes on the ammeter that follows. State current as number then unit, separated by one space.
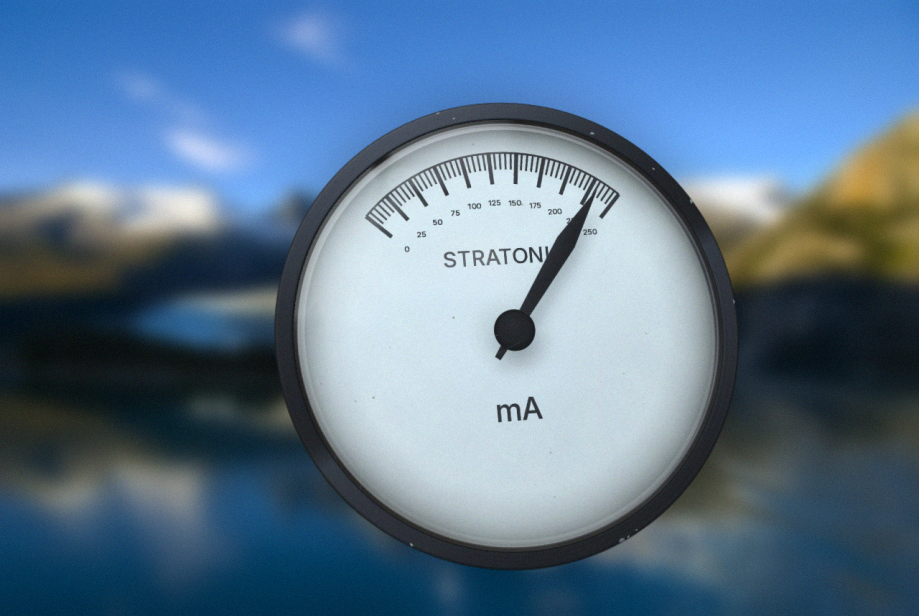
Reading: 230 mA
